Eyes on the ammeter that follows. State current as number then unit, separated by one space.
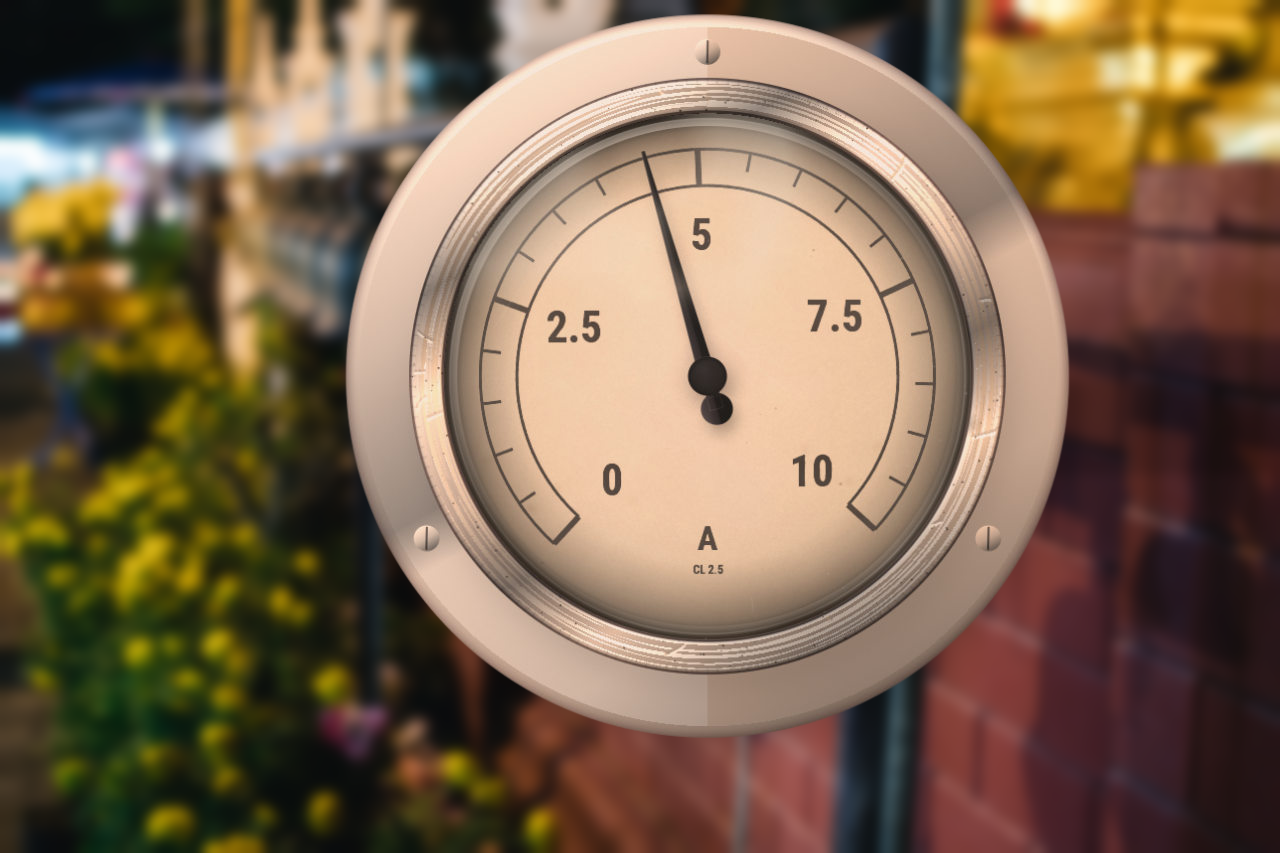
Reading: 4.5 A
